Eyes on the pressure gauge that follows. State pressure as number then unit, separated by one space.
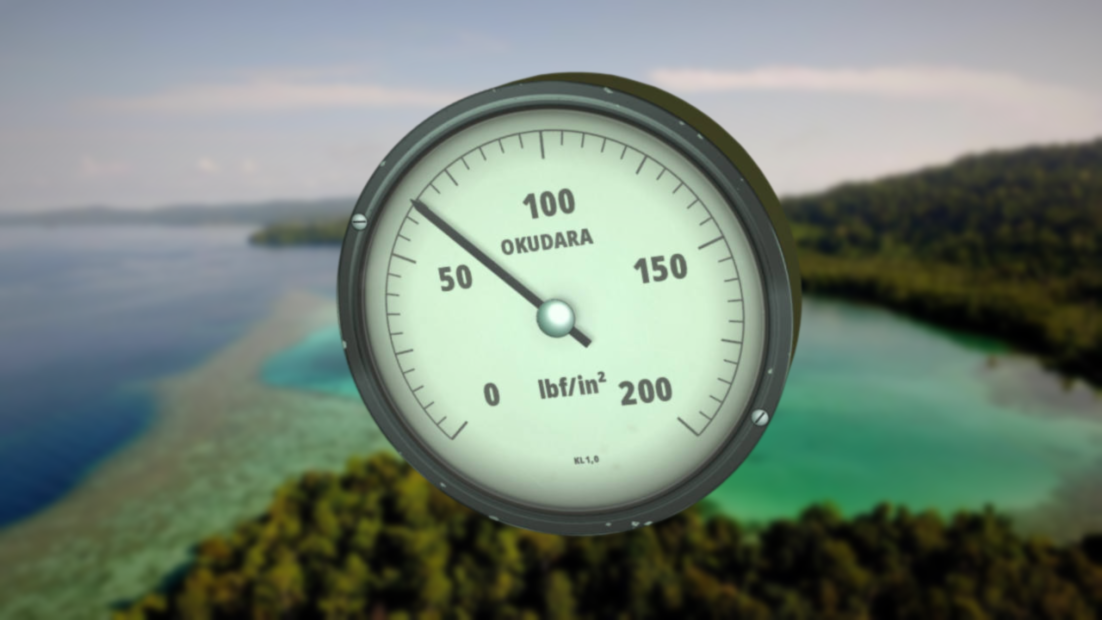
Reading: 65 psi
